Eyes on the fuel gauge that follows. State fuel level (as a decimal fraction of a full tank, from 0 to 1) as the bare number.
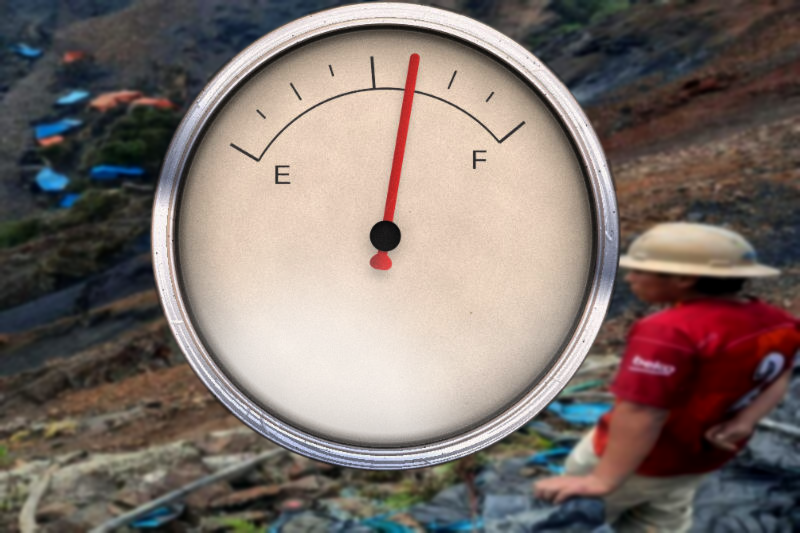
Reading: 0.625
